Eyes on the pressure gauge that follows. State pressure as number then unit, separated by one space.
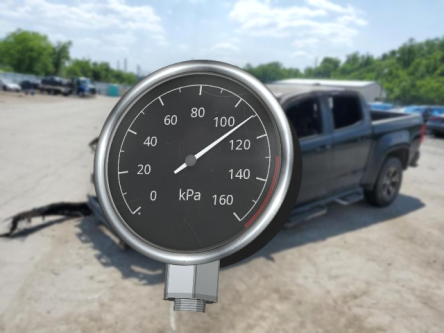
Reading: 110 kPa
